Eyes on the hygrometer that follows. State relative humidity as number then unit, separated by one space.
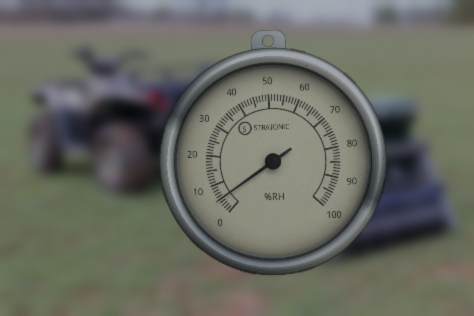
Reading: 5 %
